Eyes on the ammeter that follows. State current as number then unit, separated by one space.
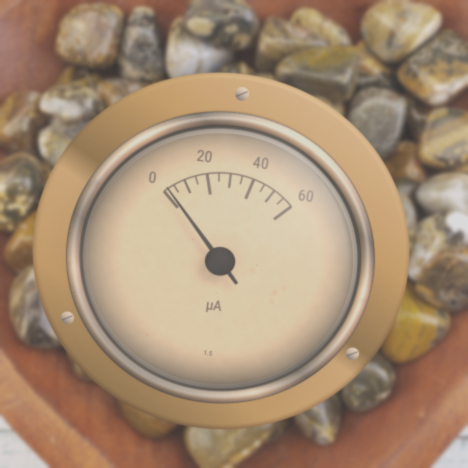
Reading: 2.5 µA
